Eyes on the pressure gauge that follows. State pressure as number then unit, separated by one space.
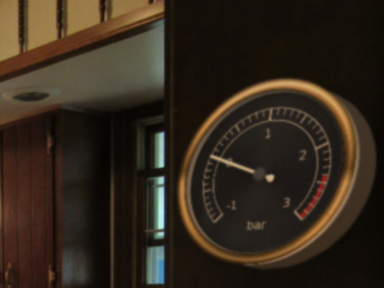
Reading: 0 bar
